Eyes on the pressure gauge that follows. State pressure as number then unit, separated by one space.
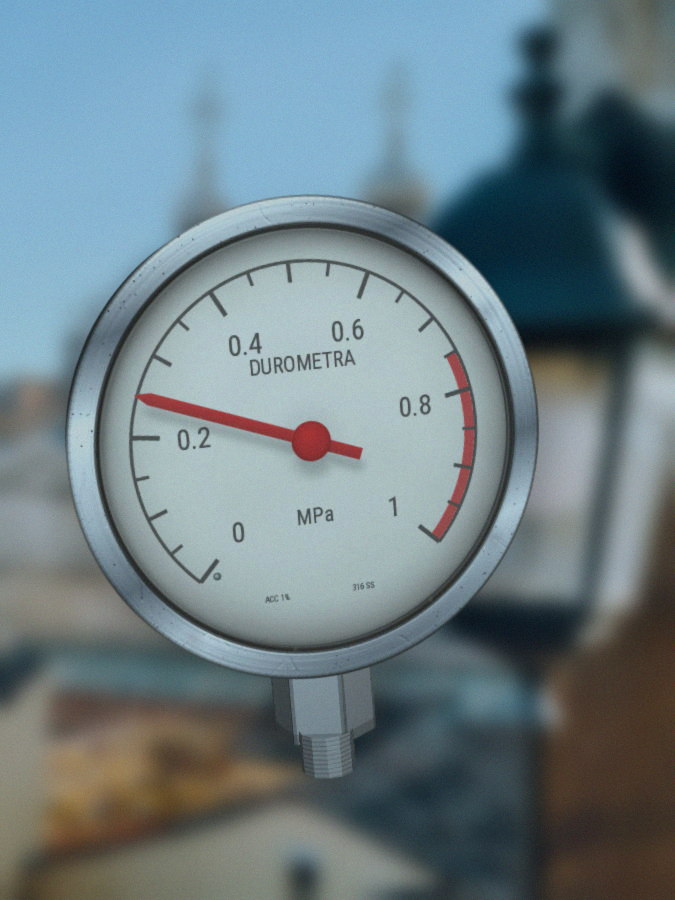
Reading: 0.25 MPa
